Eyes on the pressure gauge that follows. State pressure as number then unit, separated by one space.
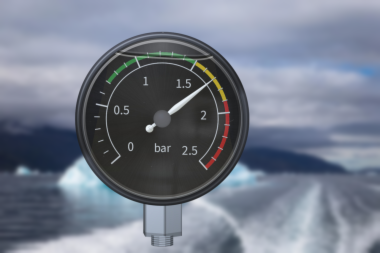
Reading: 1.7 bar
